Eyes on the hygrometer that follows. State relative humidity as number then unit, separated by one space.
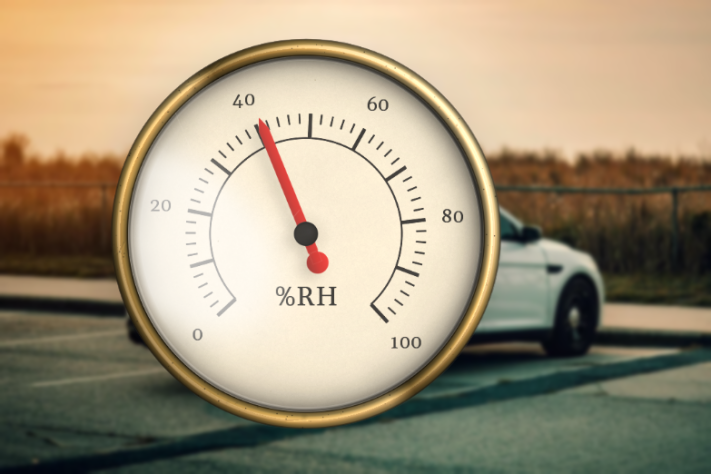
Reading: 41 %
